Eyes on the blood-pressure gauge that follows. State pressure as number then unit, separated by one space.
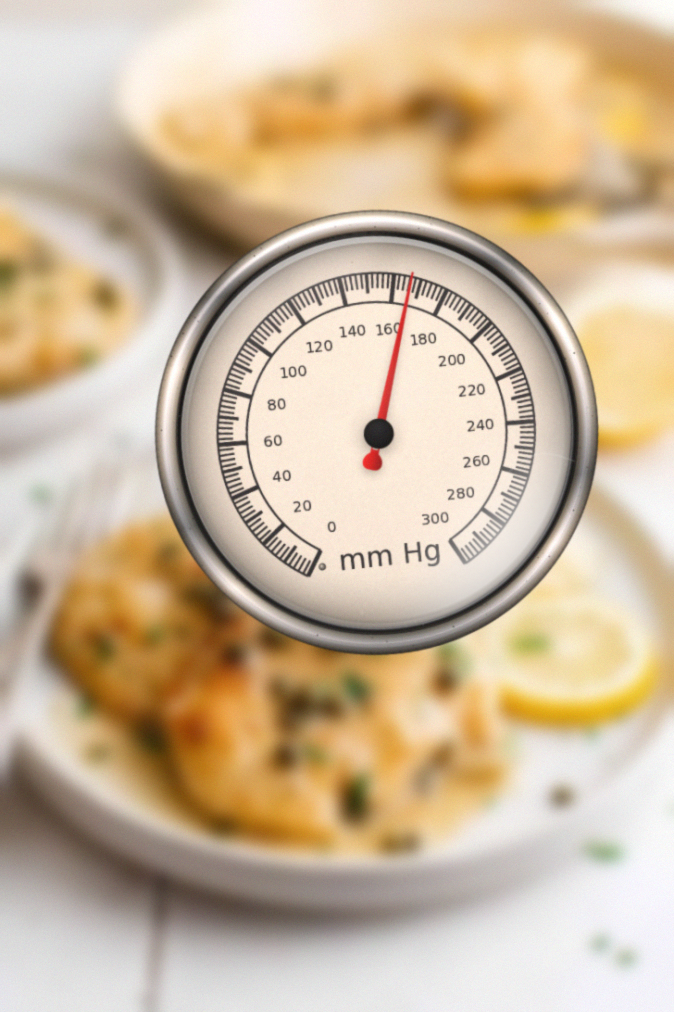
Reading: 166 mmHg
